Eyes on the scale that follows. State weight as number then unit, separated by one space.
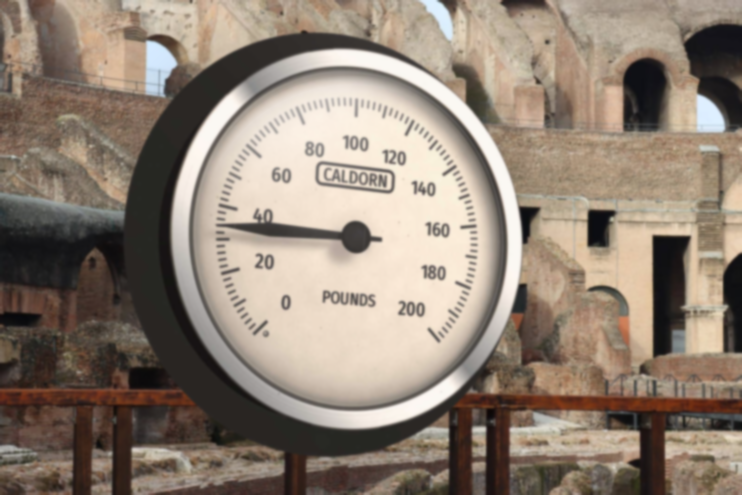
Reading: 34 lb
